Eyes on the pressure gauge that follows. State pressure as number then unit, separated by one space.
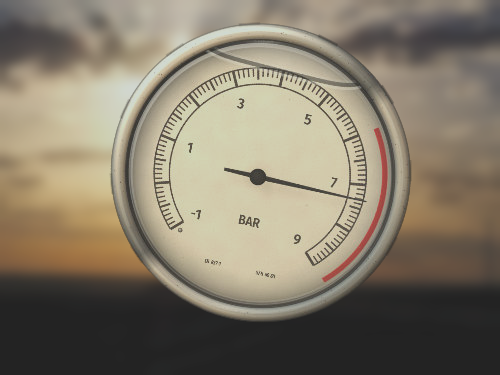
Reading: 7.3 bar
